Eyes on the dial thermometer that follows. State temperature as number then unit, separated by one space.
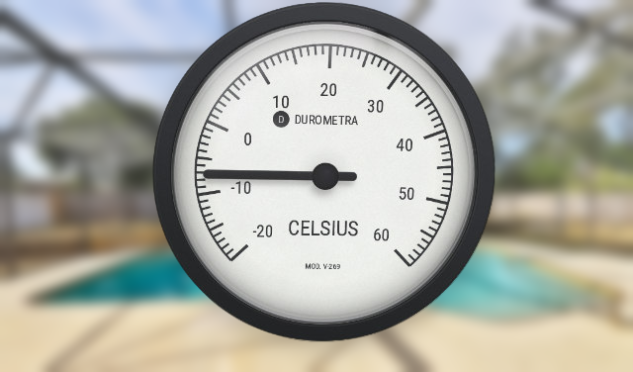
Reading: -7 °C
